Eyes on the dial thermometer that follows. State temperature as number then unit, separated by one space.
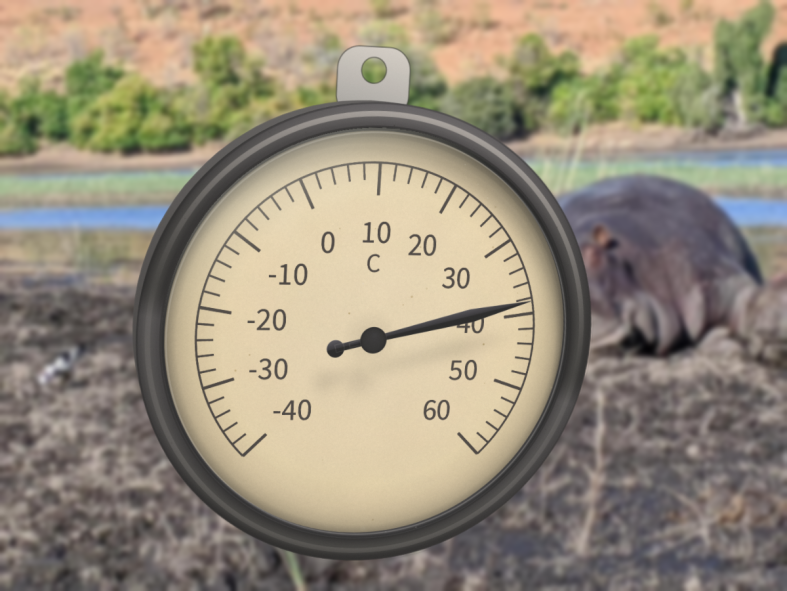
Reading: 38 °C
